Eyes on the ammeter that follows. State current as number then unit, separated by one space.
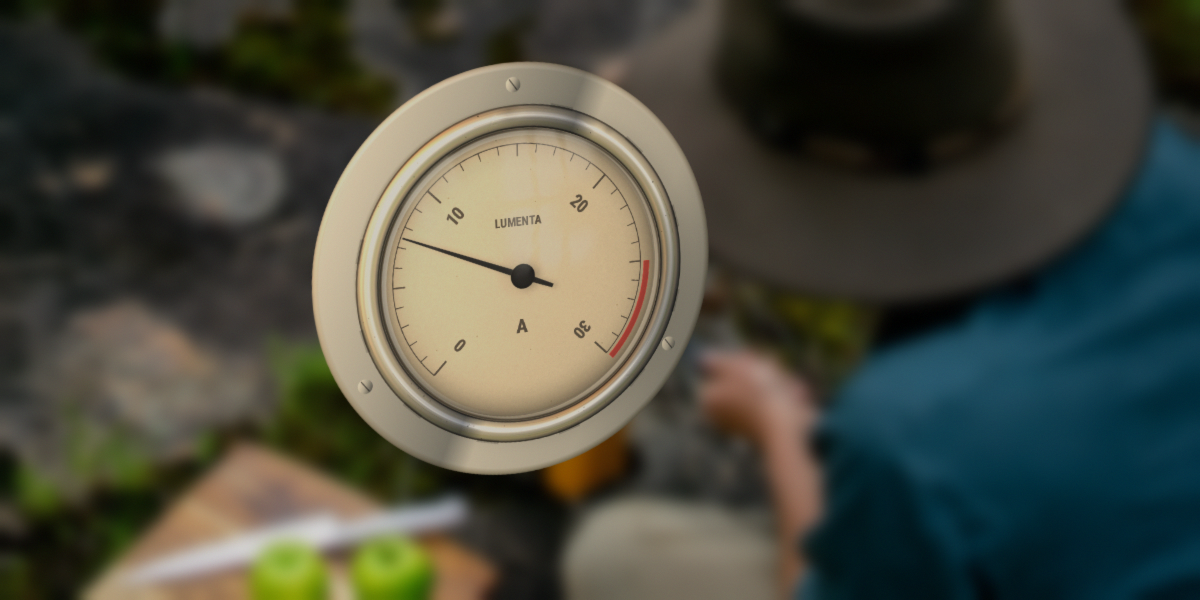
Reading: 7.5 A
